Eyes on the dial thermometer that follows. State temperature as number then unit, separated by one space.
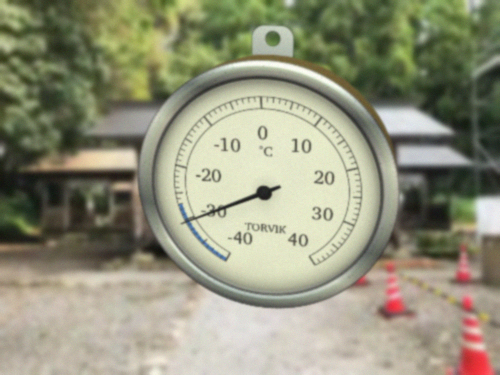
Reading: -30 °C
